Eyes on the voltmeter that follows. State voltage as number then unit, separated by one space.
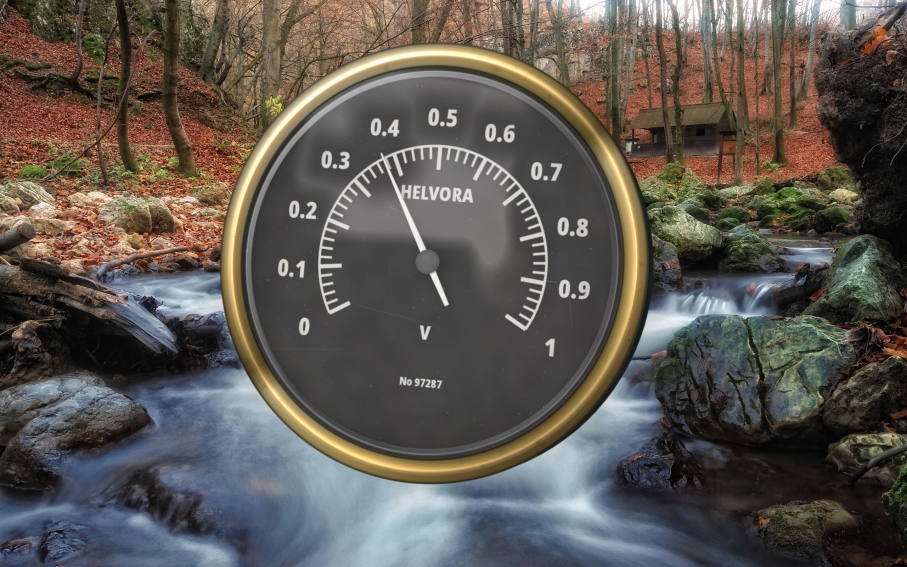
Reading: 0.38 V
